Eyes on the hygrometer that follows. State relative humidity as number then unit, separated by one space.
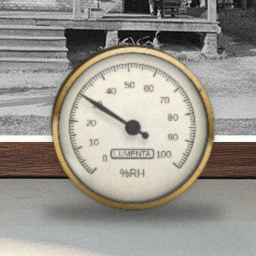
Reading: 30 %
